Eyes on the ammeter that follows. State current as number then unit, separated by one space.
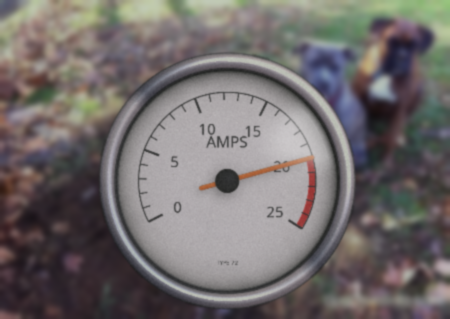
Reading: 20 A
